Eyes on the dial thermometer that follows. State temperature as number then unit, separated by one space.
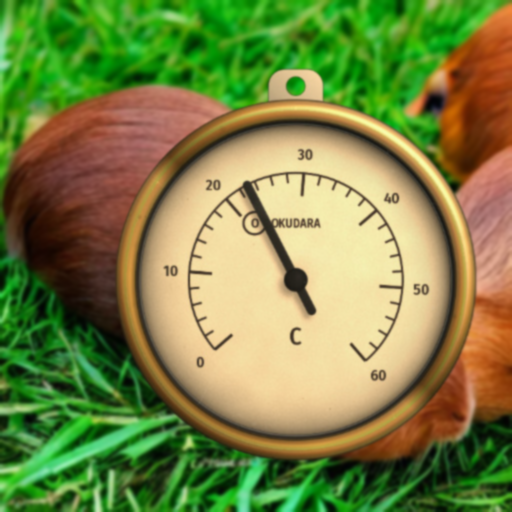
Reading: 23 °C
